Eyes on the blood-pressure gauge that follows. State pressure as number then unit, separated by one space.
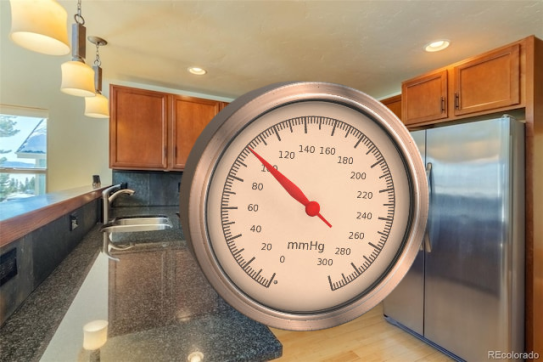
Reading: 100 mmHg
